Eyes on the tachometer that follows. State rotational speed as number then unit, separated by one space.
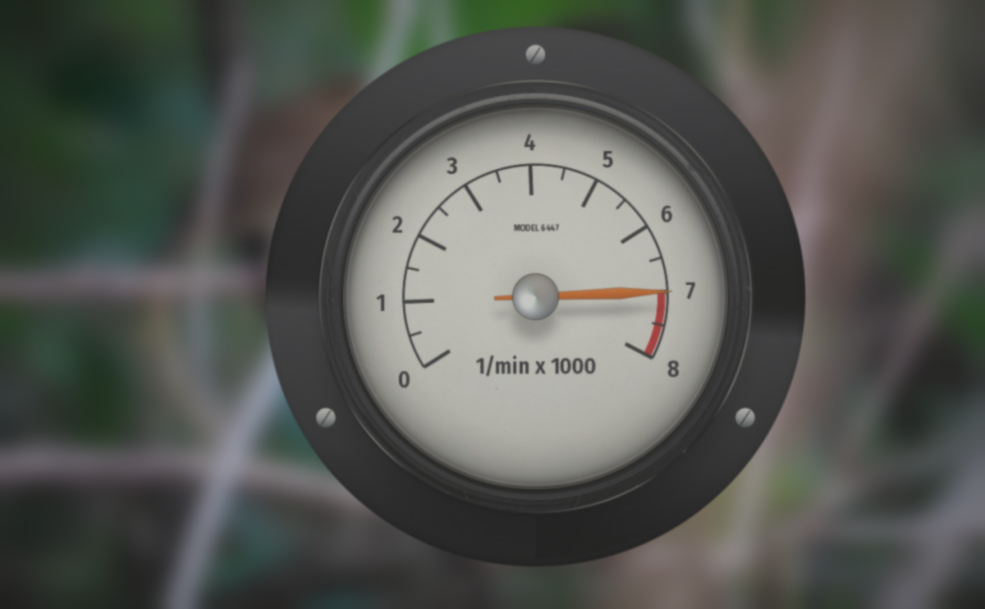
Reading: 7000 rpm
